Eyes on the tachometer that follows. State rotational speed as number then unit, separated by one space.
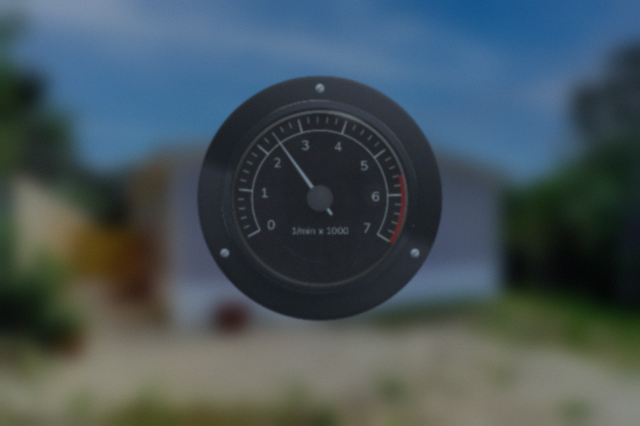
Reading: 2400 rpm
